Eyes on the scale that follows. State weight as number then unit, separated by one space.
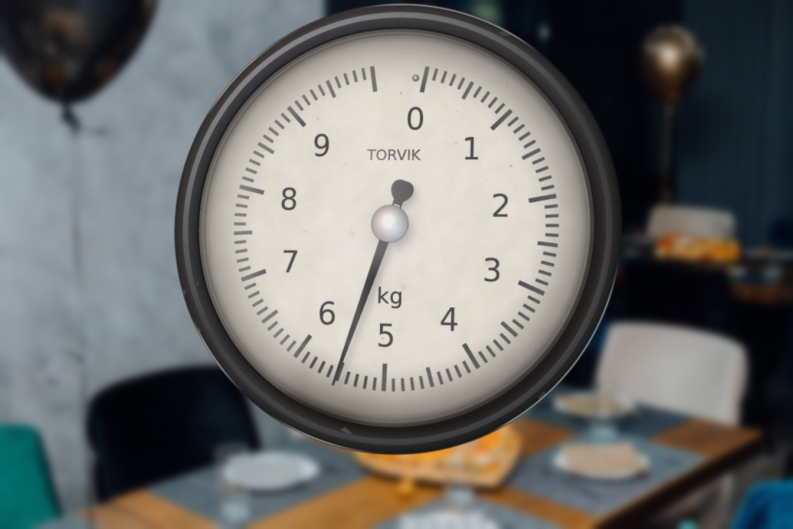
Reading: 5.5 kg
